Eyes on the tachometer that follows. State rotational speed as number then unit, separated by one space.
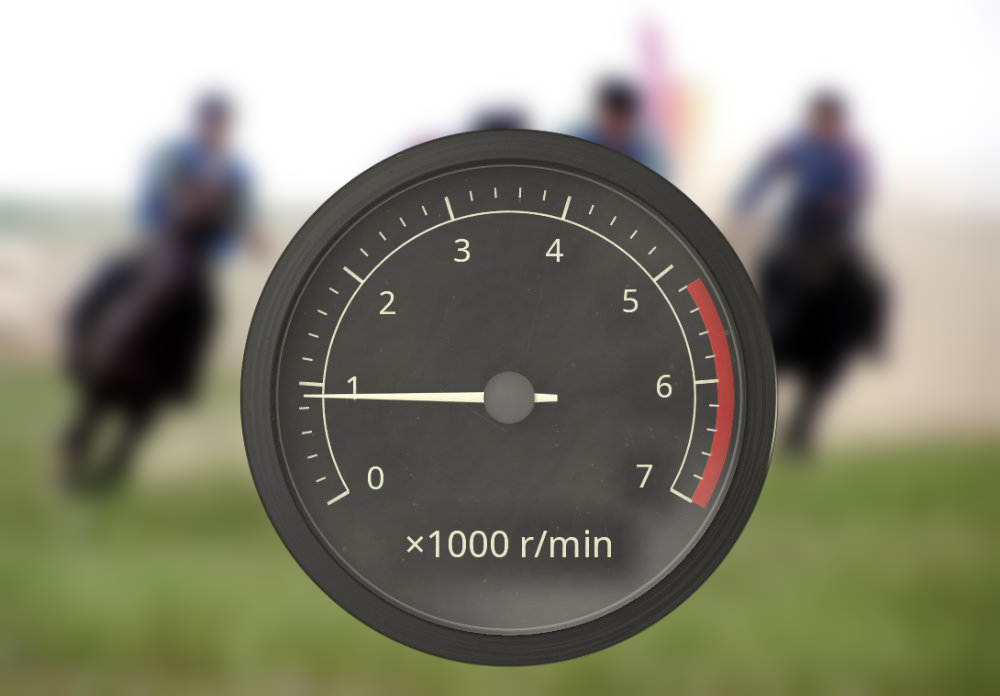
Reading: 900 rpm
